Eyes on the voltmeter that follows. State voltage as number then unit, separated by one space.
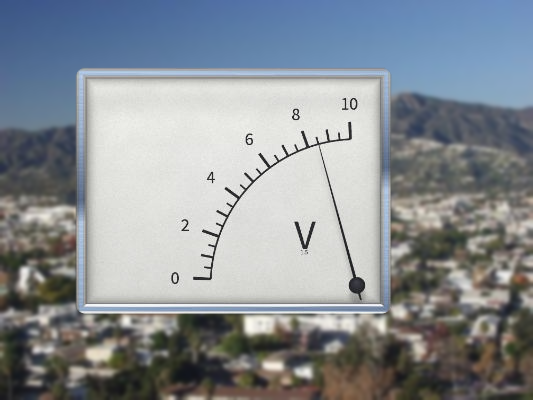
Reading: 8.5 V
